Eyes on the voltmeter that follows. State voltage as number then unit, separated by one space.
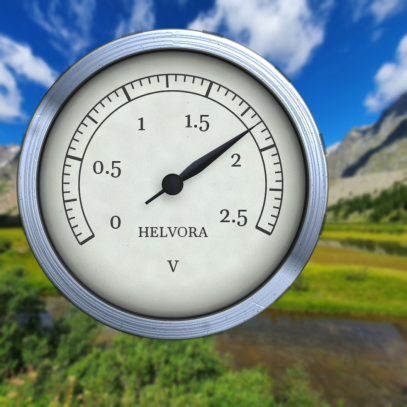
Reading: 1.85 V
